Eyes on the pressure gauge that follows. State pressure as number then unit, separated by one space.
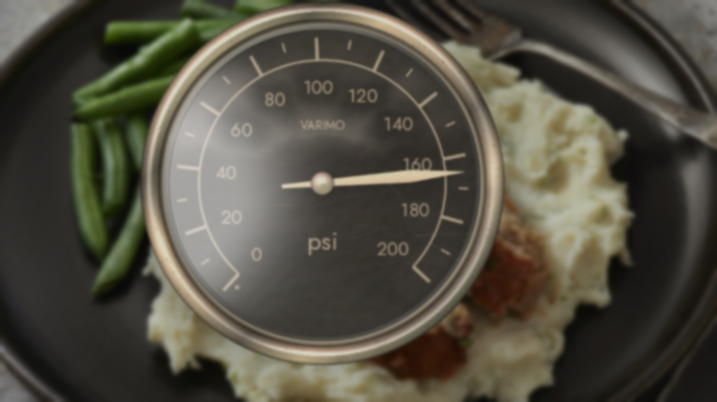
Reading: 165 psi
